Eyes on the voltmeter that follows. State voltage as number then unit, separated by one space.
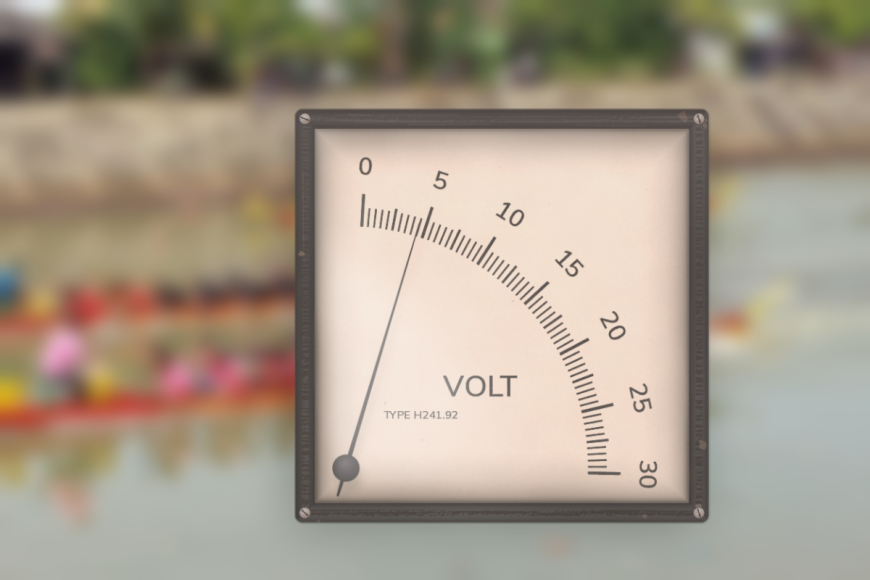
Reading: 4.5 V
